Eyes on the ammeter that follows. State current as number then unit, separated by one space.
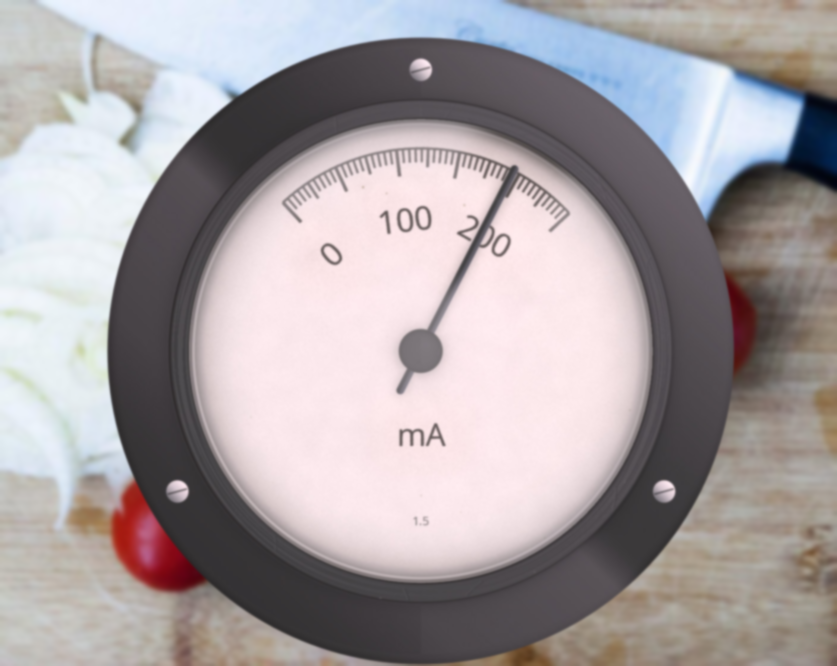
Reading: 195 mA
